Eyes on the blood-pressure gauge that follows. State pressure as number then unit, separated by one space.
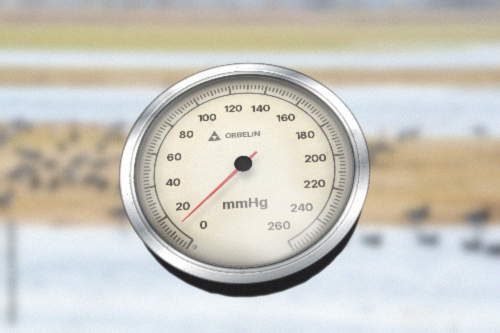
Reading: 10 mmHg
